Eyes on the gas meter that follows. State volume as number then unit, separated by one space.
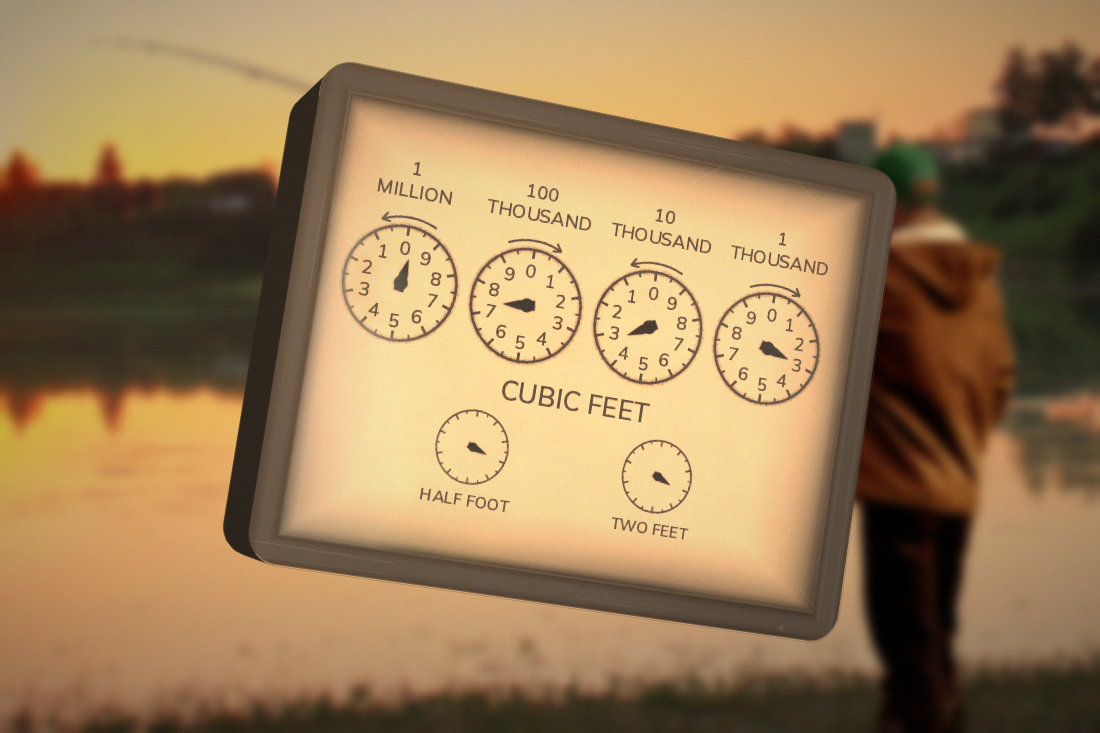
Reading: 973300 ft³
